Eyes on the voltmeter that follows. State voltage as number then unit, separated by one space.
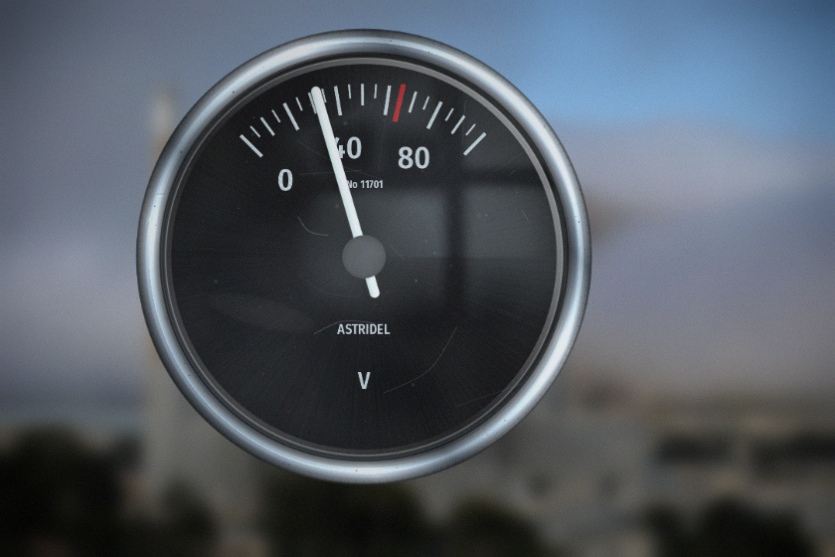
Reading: 32.5 V
